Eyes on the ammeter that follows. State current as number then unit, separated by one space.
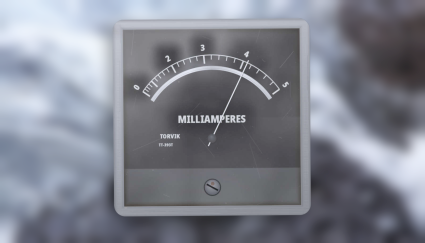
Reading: 4.1 mA
